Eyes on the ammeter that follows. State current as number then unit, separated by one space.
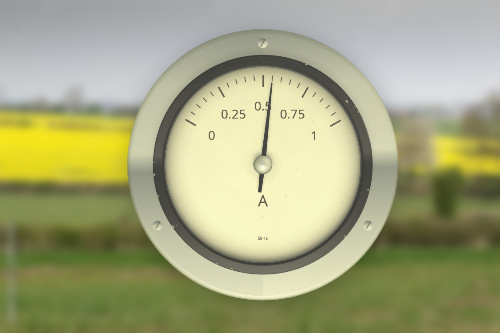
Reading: 0.55 A
